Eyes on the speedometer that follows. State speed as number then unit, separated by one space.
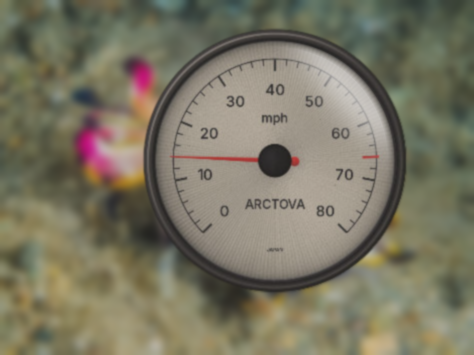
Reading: 14 mph
